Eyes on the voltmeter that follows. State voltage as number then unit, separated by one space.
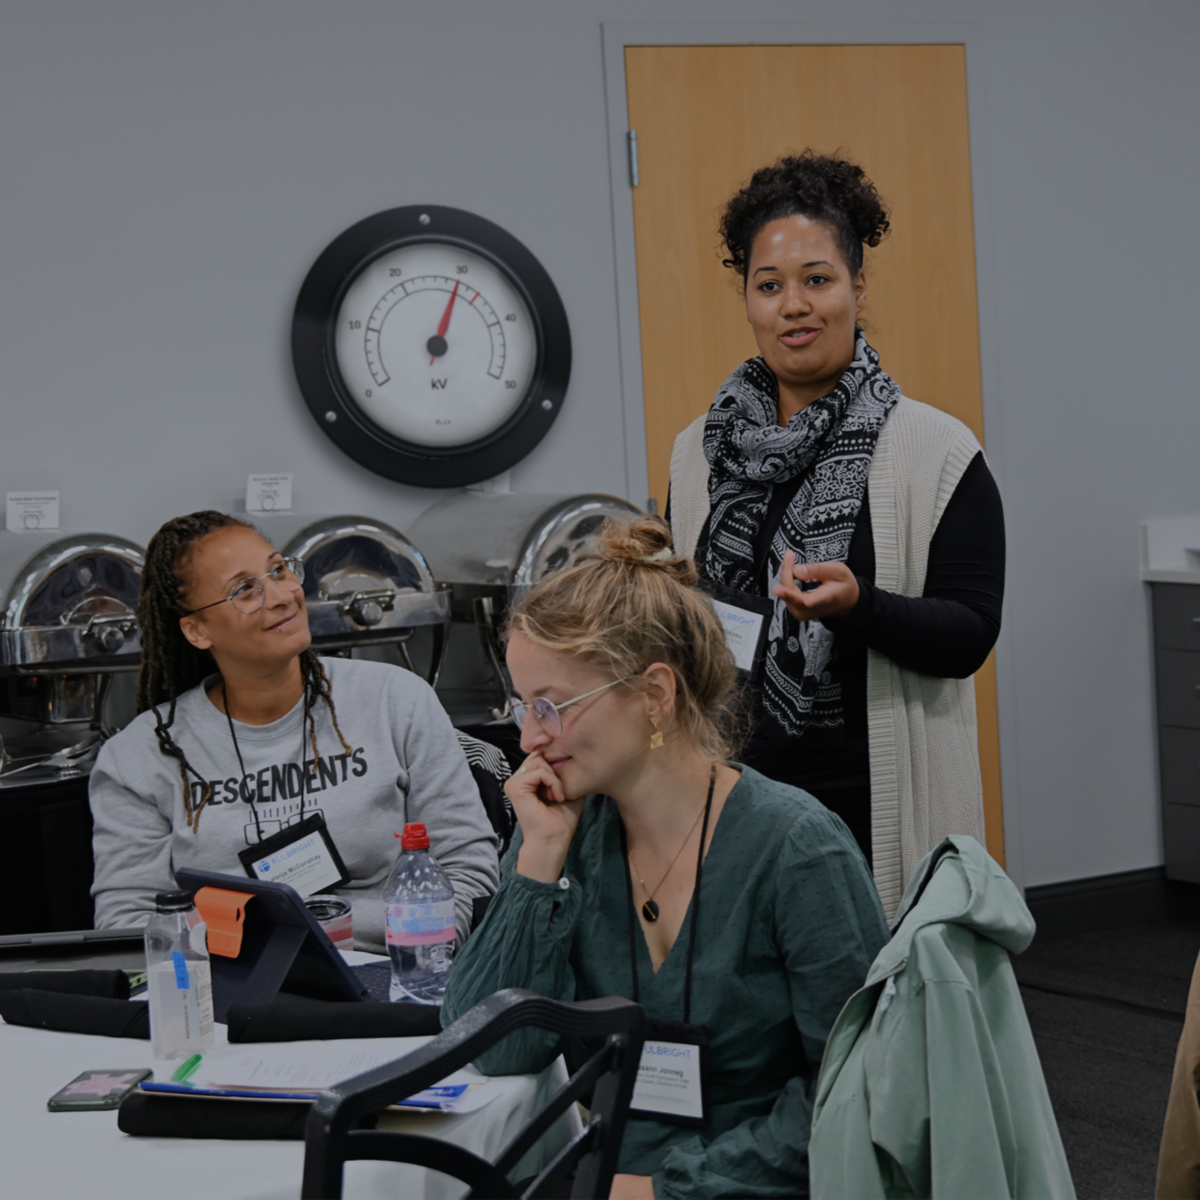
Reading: 30 kV
